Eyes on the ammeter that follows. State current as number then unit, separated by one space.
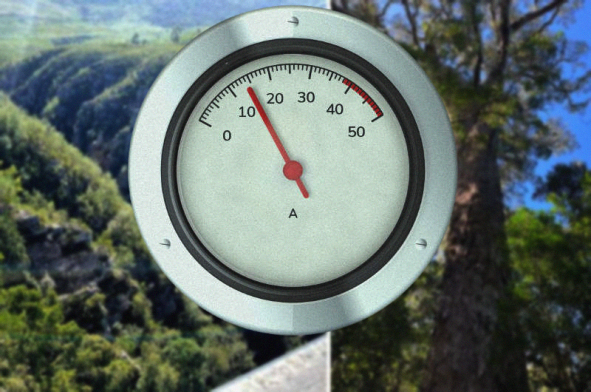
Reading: 14 A
